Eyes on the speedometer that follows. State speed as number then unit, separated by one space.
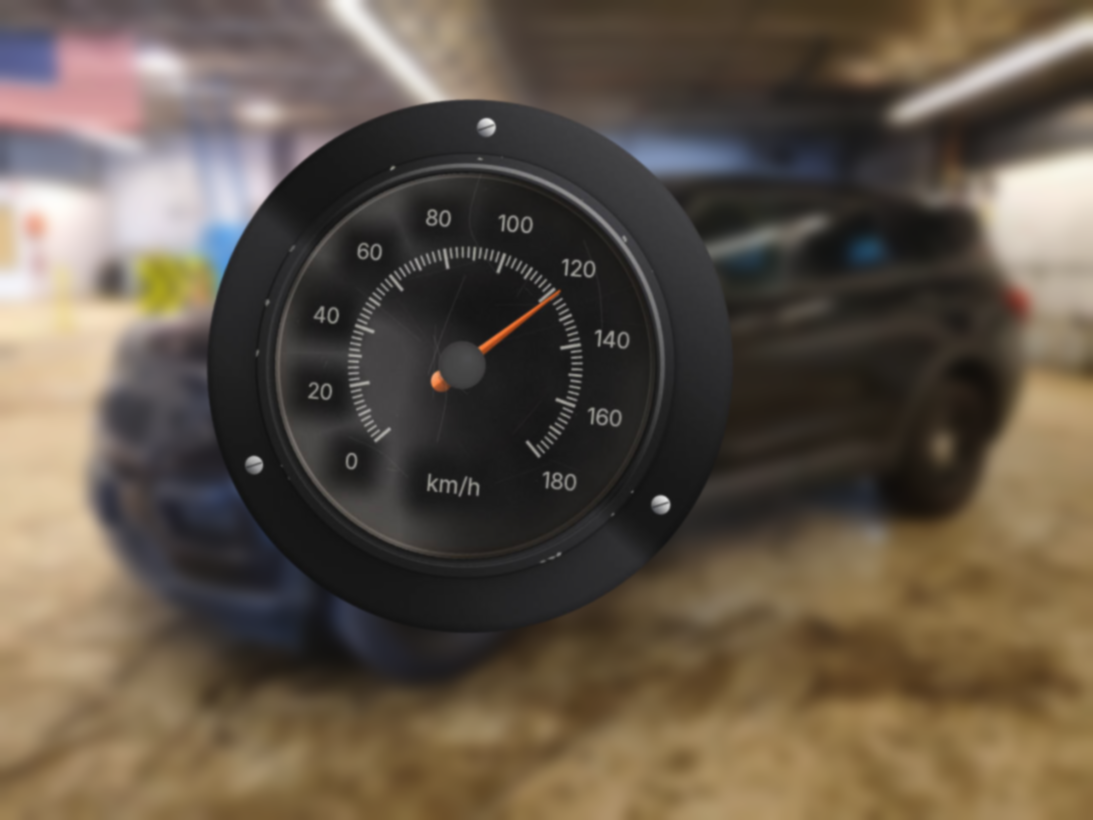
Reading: 122 km/h
